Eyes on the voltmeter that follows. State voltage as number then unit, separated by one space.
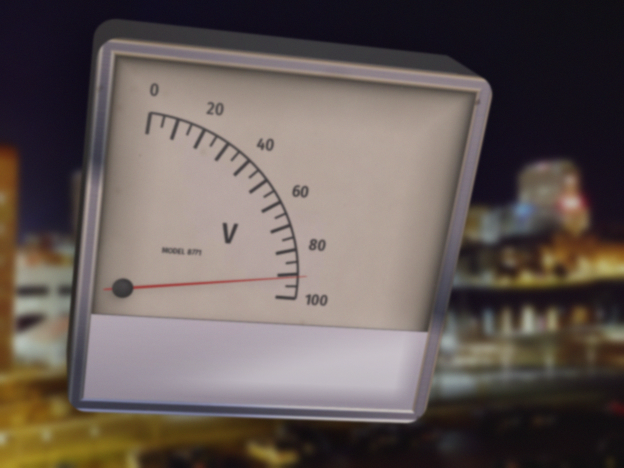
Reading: 90 V
